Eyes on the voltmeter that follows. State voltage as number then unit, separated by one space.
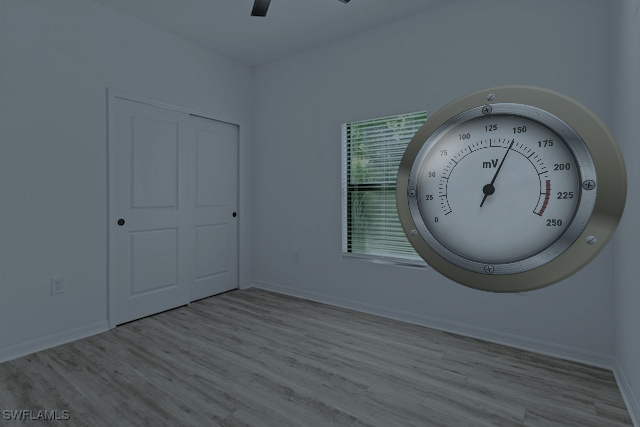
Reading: 150 mV
